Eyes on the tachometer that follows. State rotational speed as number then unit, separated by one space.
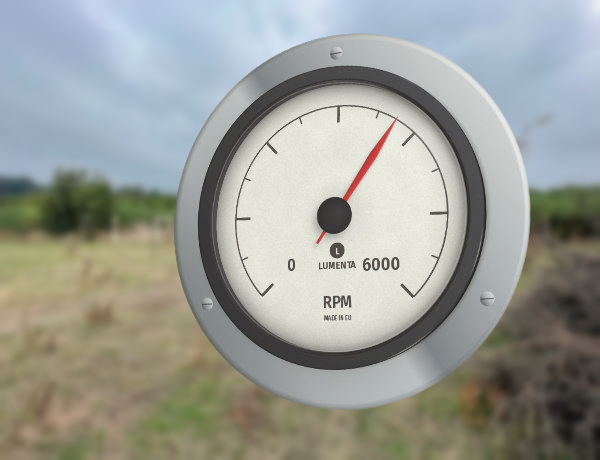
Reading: 3750 rpm
